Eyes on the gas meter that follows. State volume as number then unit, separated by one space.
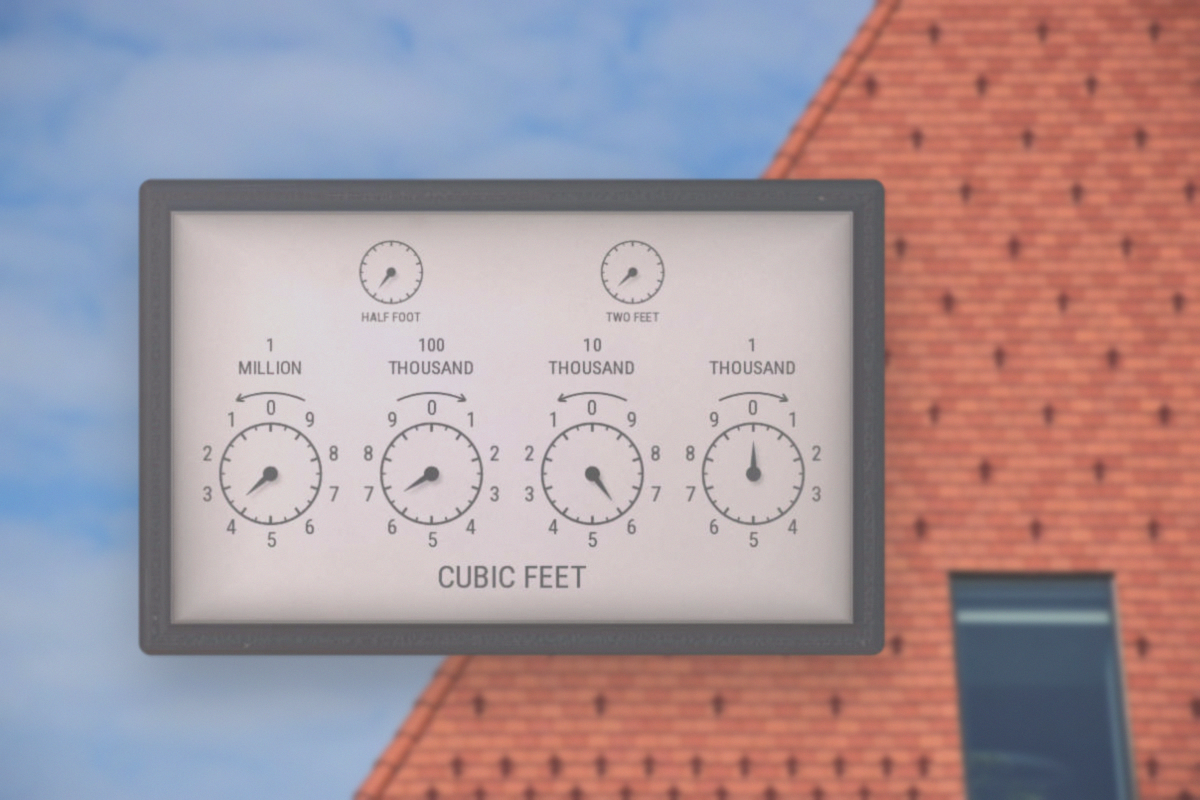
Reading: 366000 ft³
